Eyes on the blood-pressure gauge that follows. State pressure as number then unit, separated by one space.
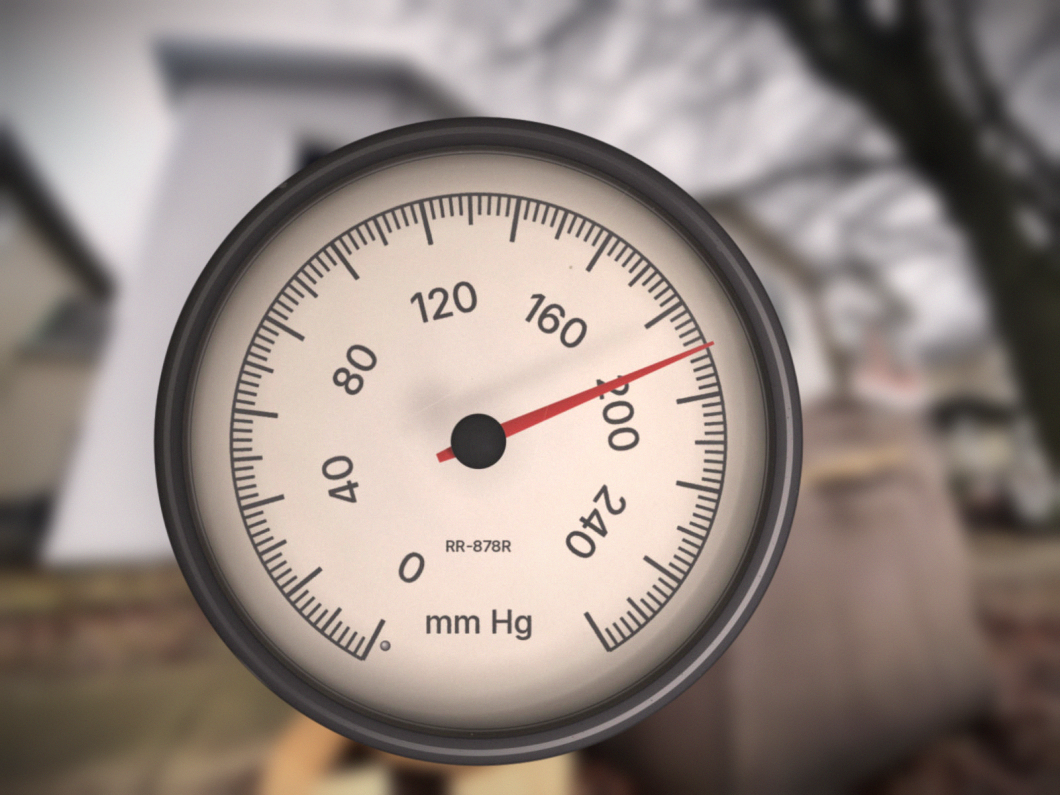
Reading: 190 mmHg
